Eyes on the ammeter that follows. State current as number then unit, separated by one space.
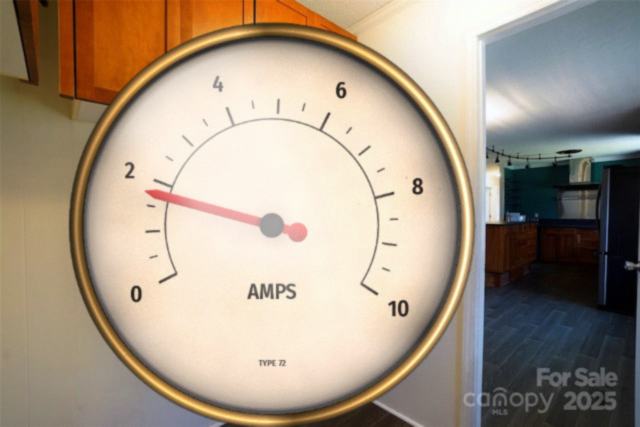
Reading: 1.75 A
